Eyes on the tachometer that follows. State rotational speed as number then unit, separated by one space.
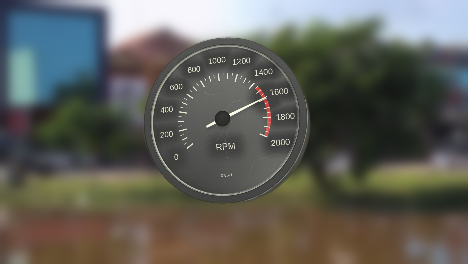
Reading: 1600 rpm
